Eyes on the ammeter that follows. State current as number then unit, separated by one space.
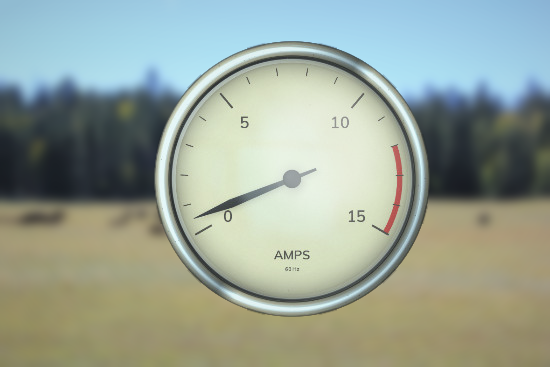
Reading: 0.5 A
